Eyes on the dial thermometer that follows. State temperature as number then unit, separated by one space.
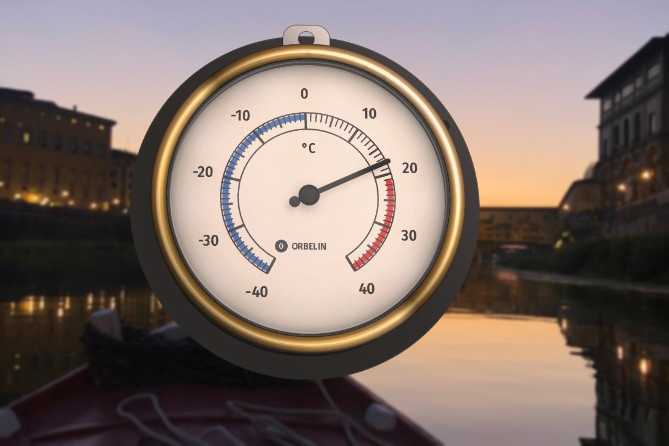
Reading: 18 °C
